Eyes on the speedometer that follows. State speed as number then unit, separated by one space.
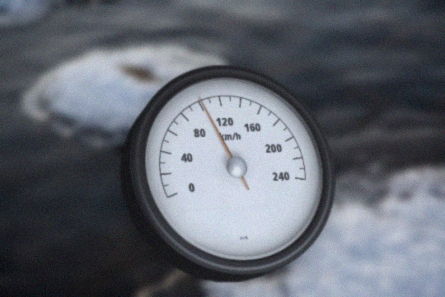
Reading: 100 km/h
